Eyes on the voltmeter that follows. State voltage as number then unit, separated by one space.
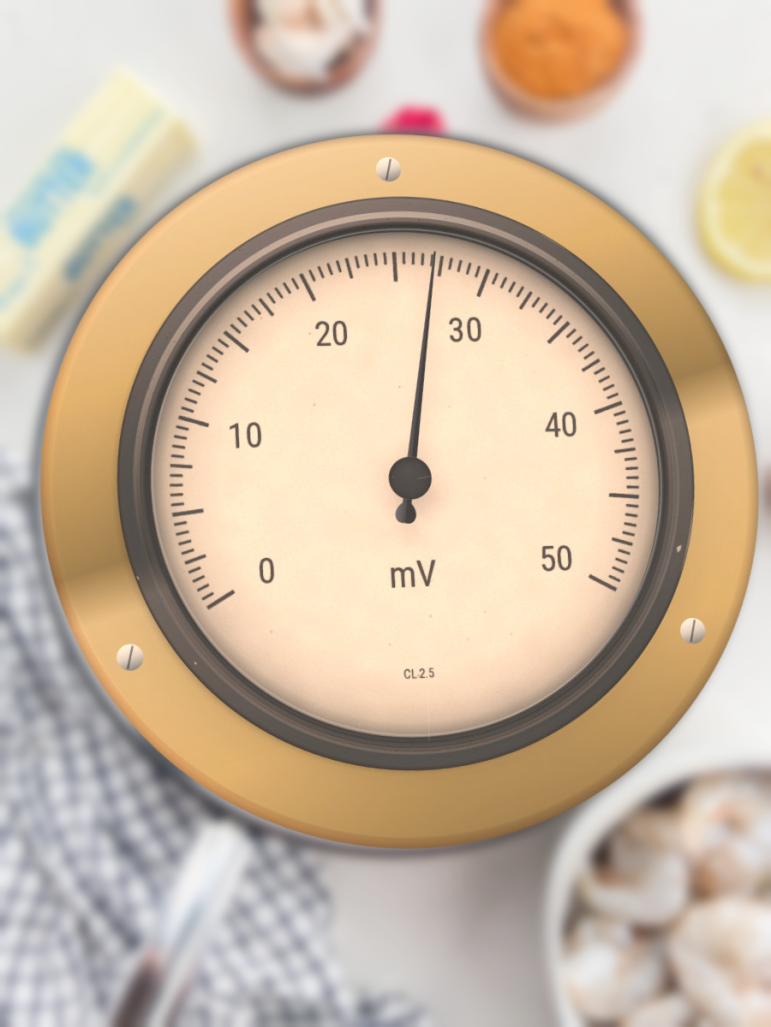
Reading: 27 mV
